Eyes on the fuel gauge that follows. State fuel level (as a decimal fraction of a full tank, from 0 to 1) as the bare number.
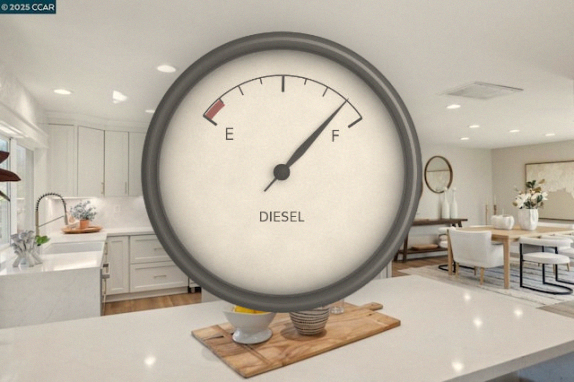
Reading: 0.875
